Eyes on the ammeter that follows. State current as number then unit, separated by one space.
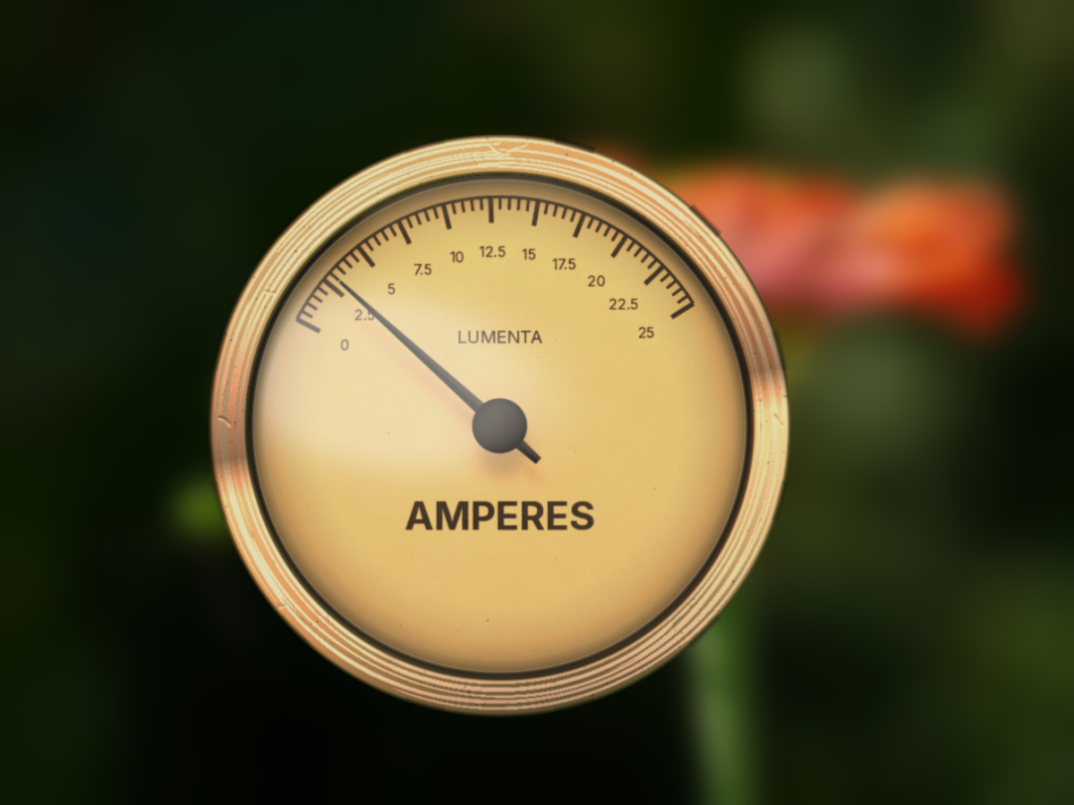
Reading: 3 A
